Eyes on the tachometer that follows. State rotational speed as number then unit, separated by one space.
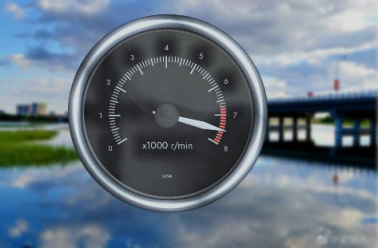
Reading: 7500 rpm
